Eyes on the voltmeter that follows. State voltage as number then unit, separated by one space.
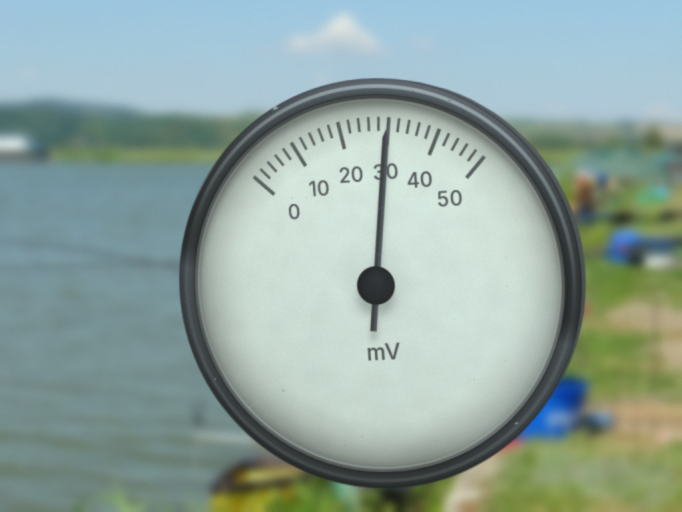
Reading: 30 mV
